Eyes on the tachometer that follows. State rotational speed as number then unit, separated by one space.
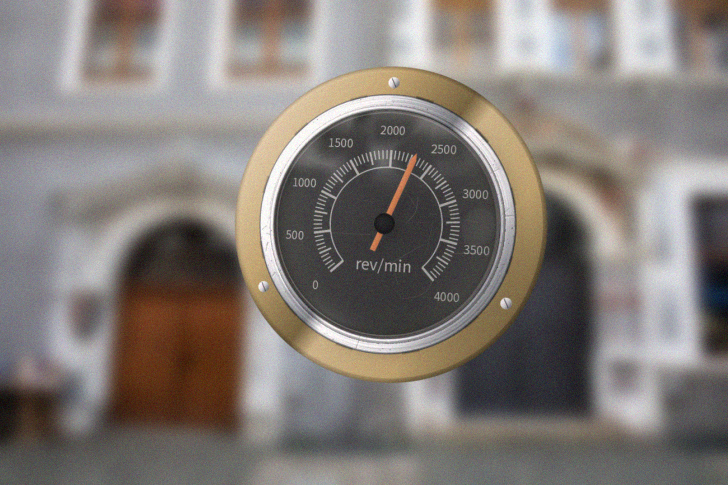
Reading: 2300 rpm
